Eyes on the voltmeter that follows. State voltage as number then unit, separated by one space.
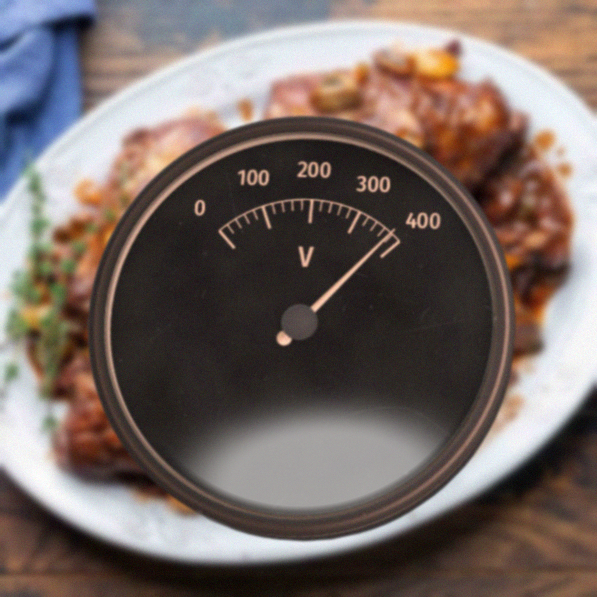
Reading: 380 V
